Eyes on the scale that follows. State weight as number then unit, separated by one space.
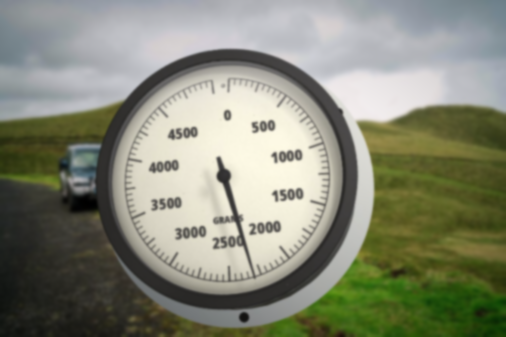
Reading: 2300 g
